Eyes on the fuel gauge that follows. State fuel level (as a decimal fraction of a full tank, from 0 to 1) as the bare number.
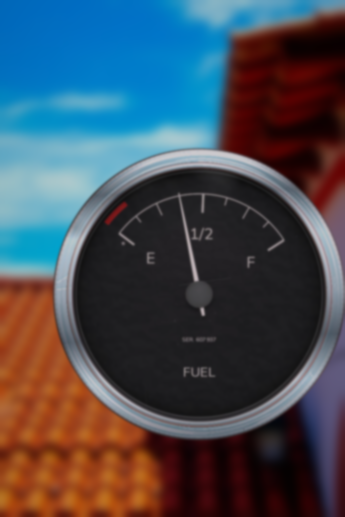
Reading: 0.375
